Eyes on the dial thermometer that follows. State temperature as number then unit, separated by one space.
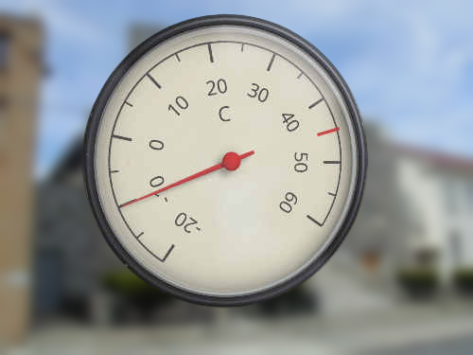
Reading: -10 °C
